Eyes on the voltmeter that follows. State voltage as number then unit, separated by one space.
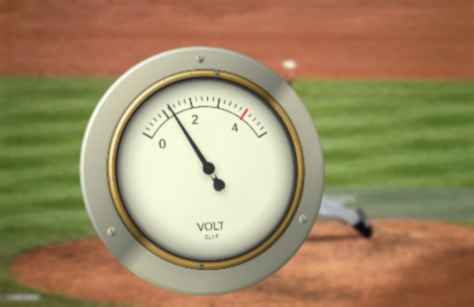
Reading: 1.2 V
